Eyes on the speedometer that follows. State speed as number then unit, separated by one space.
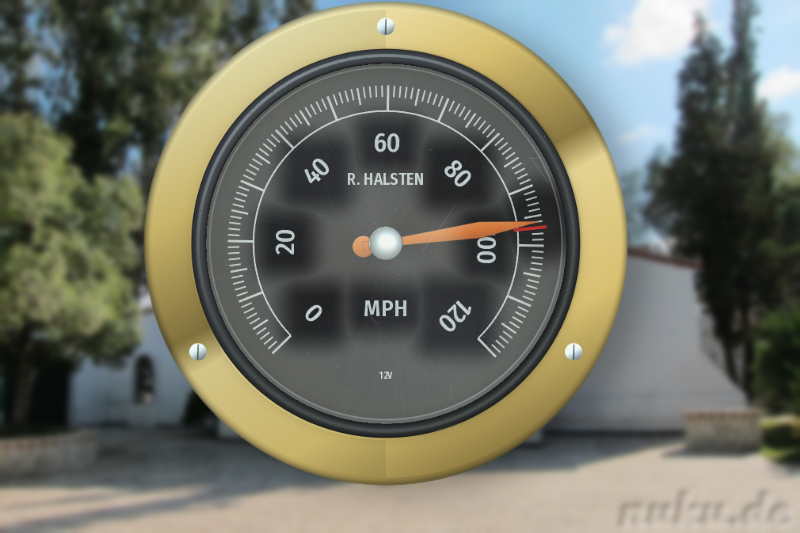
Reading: 96 mph
